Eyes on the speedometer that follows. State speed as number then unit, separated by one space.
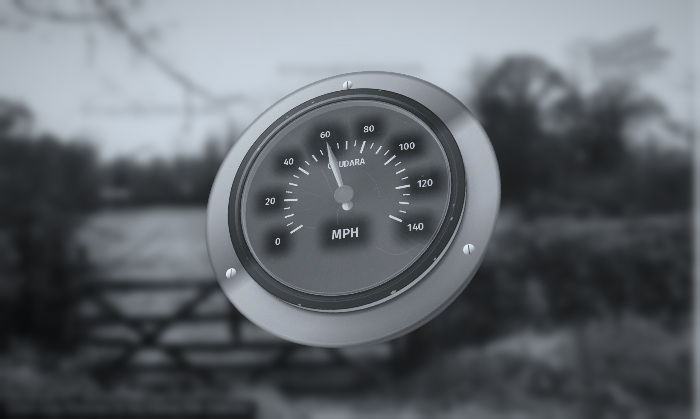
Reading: 60 mph
